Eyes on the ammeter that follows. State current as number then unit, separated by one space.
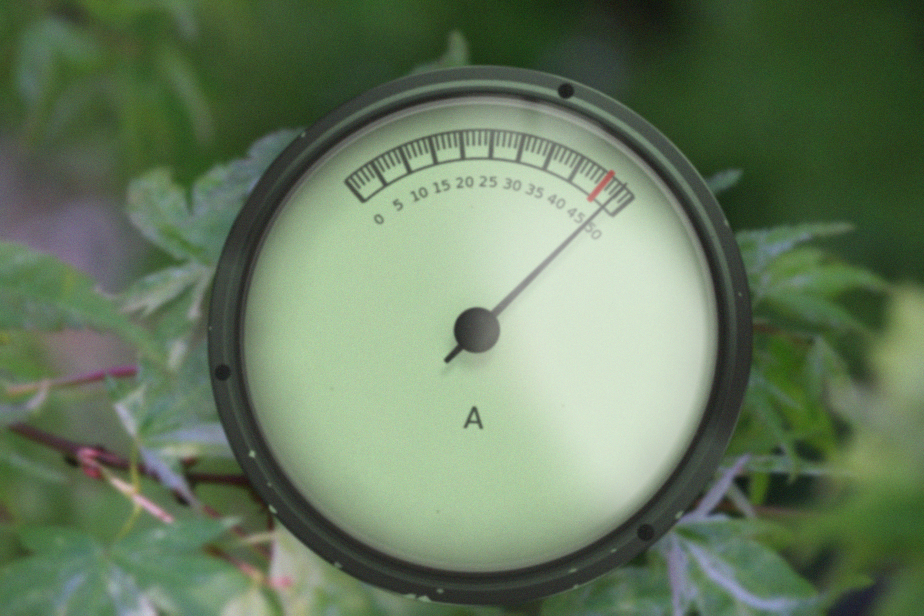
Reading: 48 A
